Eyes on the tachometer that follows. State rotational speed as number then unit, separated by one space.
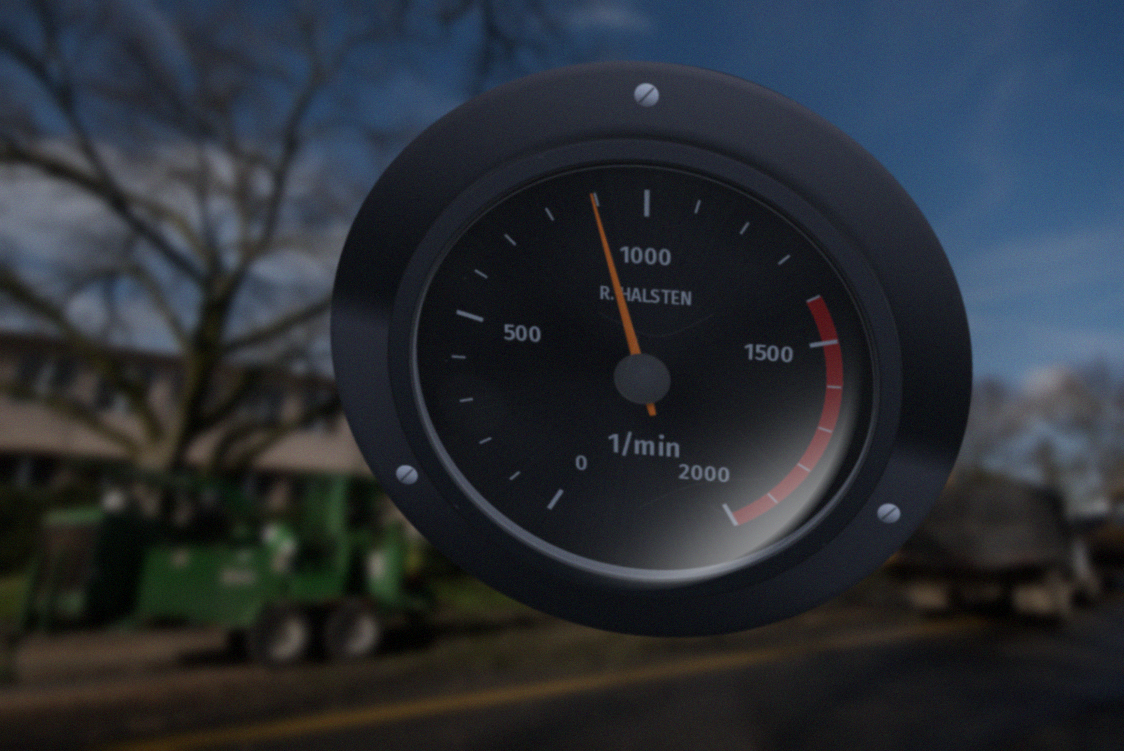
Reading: 900 rpm
